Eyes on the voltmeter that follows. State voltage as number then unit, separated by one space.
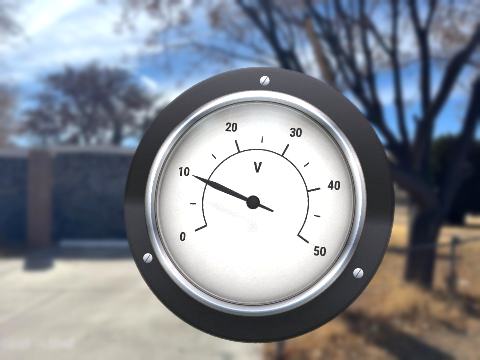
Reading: 10 V
